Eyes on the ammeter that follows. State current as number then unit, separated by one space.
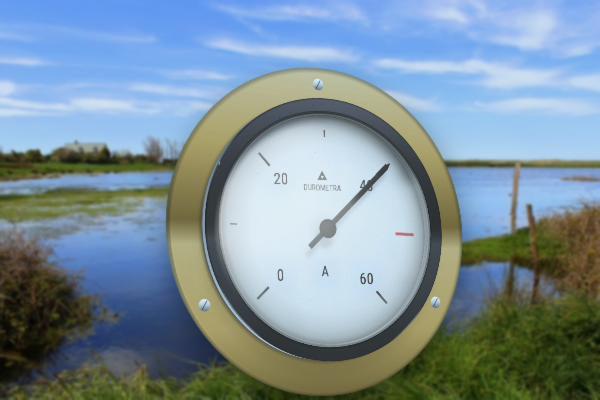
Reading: 40 A
